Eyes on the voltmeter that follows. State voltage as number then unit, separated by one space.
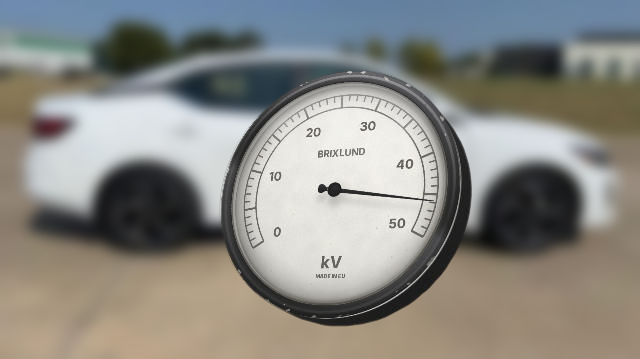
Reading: 46 kV
